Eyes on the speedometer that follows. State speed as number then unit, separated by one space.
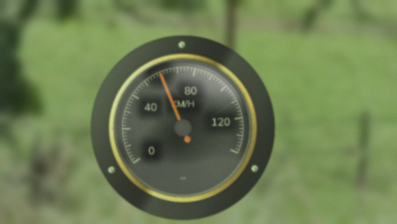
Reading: 60 km/h
